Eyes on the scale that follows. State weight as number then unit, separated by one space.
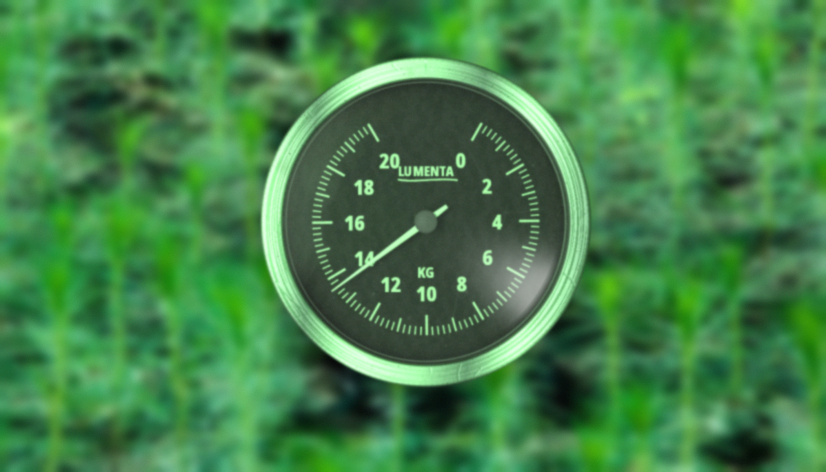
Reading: 13.6 kg
